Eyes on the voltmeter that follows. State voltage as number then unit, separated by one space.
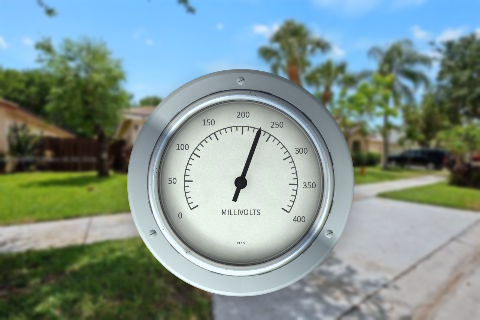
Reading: 230 mV
